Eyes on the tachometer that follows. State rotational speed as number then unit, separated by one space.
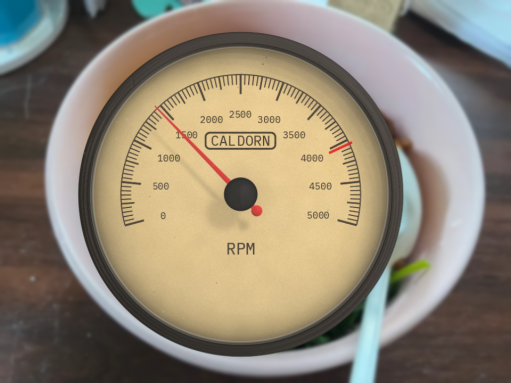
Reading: 1450 rpm
